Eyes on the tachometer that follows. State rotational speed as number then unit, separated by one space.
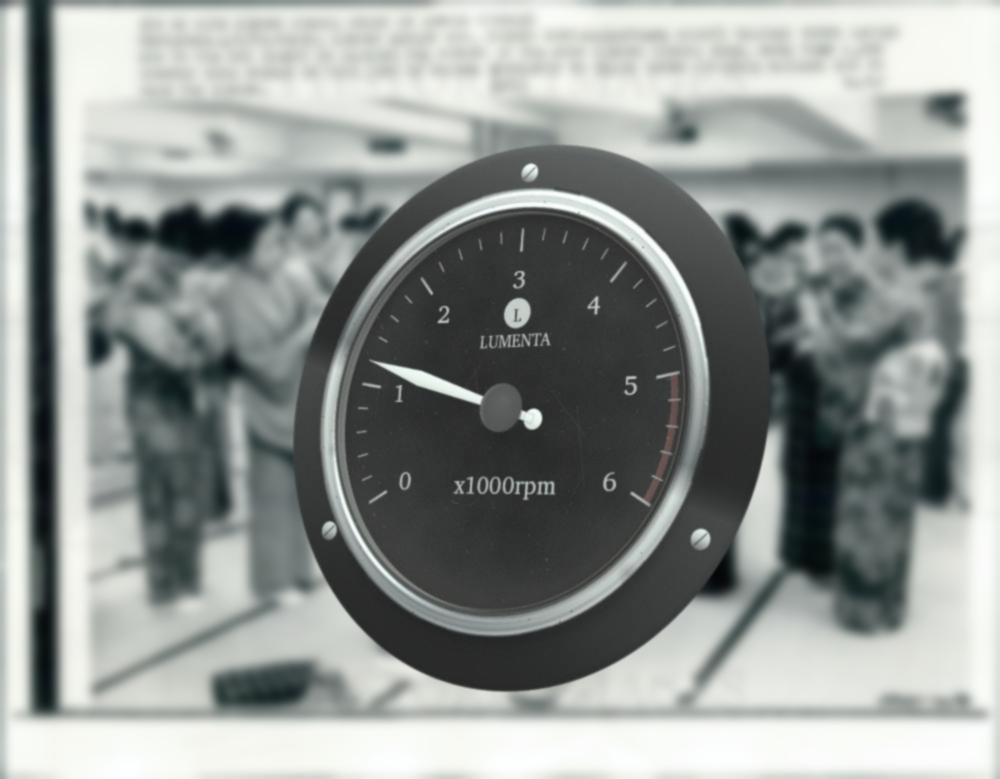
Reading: 1200 rpm
